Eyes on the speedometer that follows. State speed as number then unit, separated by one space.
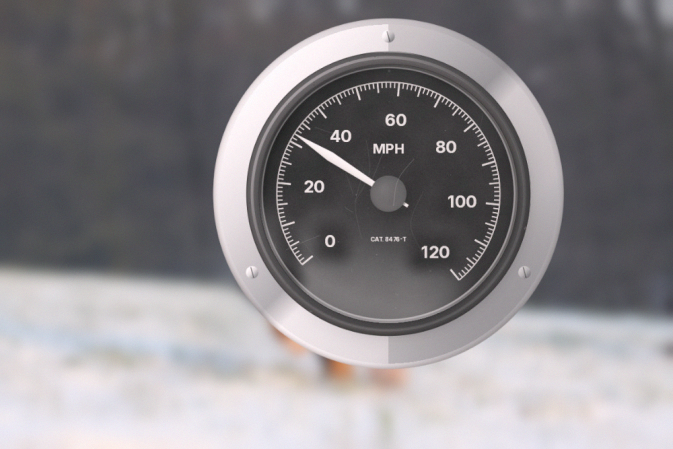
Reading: 32 mph
